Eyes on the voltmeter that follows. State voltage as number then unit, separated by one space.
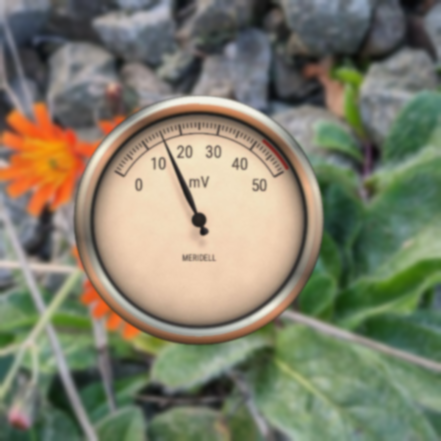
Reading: 15 mV
